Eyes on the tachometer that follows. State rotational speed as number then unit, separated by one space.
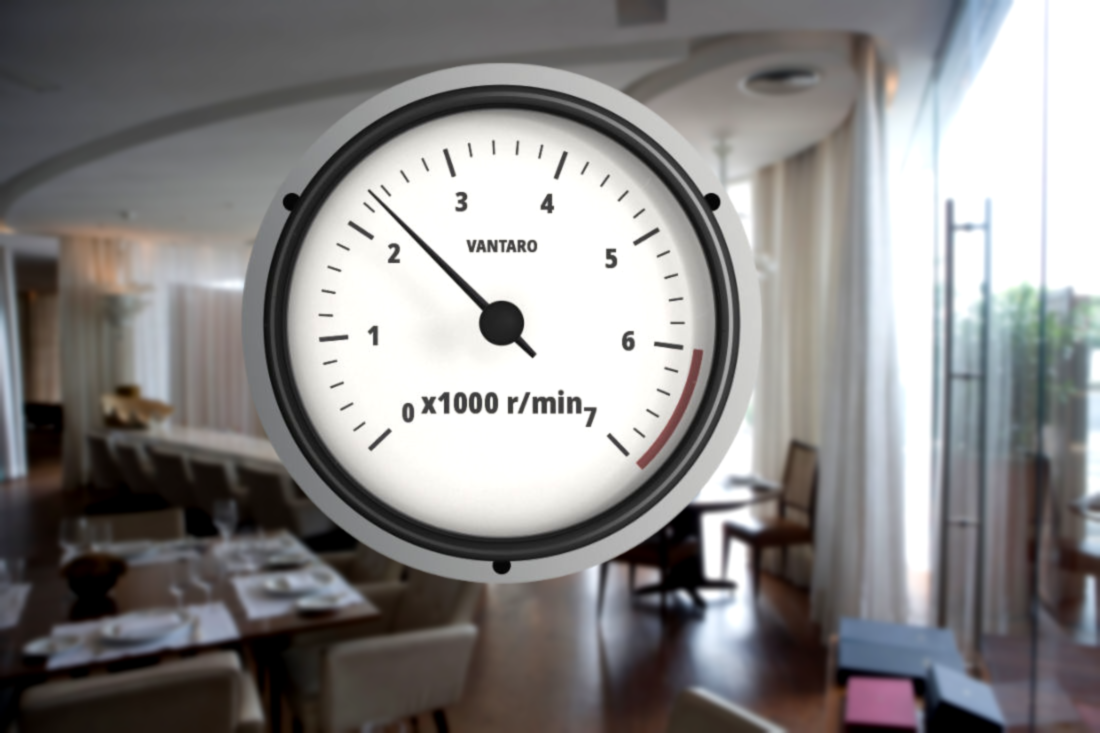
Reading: 2300 rpm
